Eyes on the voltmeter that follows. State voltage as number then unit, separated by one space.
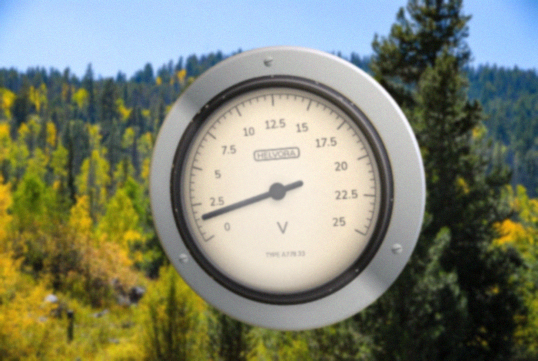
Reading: 1.5 V
